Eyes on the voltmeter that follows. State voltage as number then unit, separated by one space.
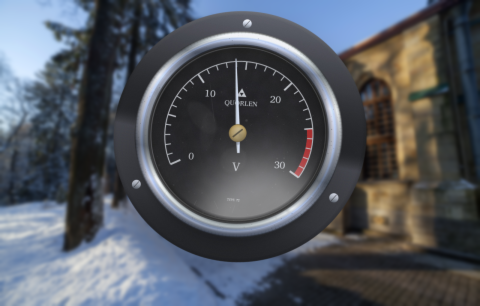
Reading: 14 V
